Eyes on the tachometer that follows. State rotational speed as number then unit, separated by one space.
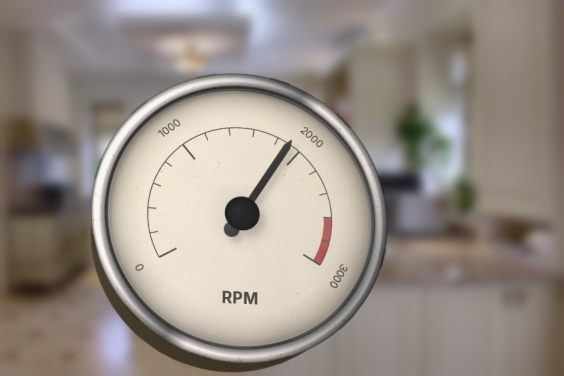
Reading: 1900 rpm
